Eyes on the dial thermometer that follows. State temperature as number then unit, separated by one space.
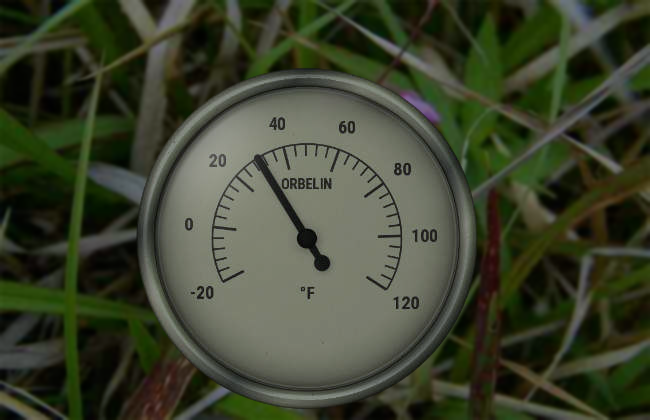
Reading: 30 °F
